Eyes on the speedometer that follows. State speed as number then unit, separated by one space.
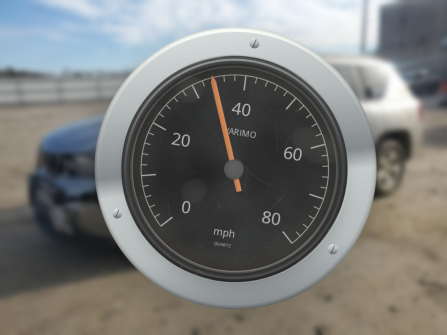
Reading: 34 mph
